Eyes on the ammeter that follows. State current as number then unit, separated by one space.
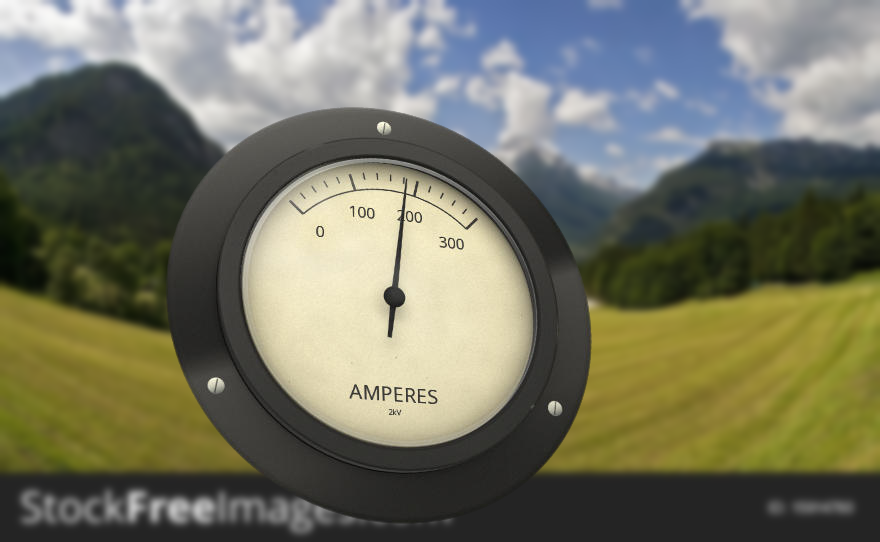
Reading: 180 A
